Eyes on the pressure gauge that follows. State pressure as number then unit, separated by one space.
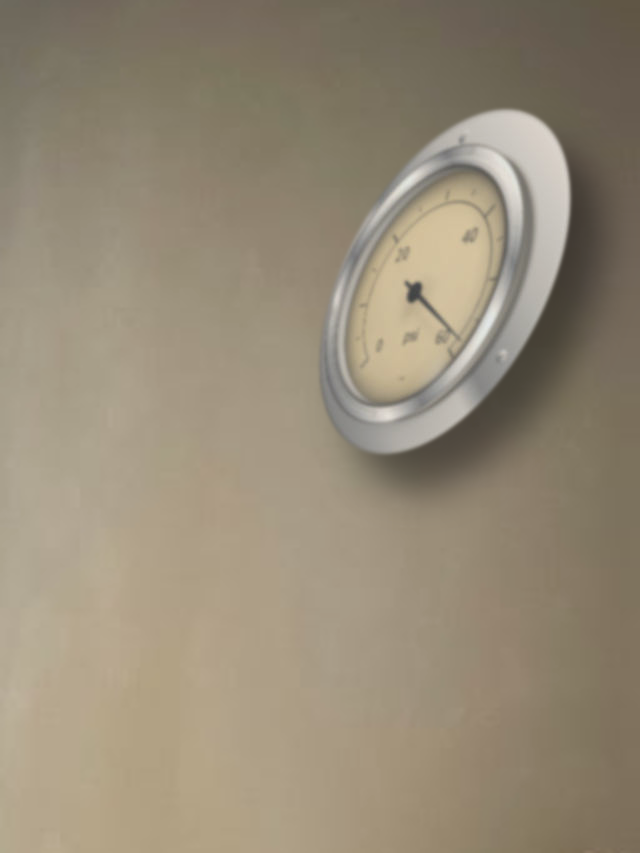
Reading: 57.5 psi
